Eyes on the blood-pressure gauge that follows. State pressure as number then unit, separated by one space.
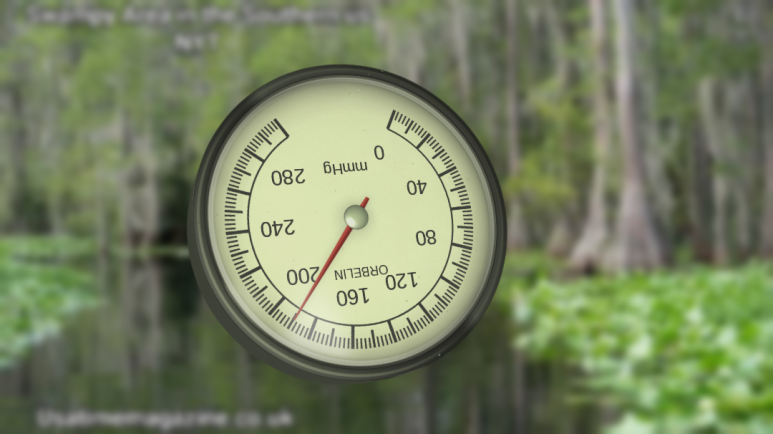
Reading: 190 mmHg
